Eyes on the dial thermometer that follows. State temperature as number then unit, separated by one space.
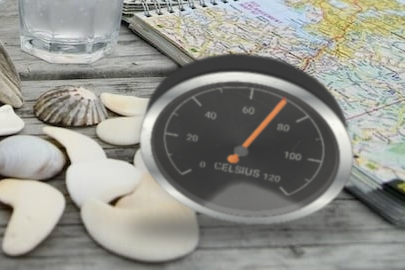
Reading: 70 °C
